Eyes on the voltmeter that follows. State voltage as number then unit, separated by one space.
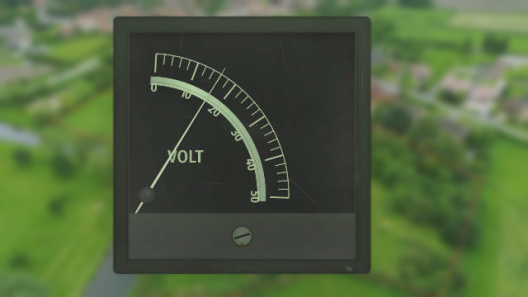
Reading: 16 V
